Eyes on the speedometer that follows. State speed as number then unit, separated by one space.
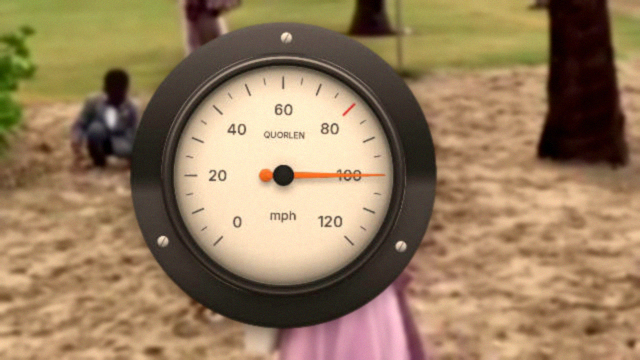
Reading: 100 mph
